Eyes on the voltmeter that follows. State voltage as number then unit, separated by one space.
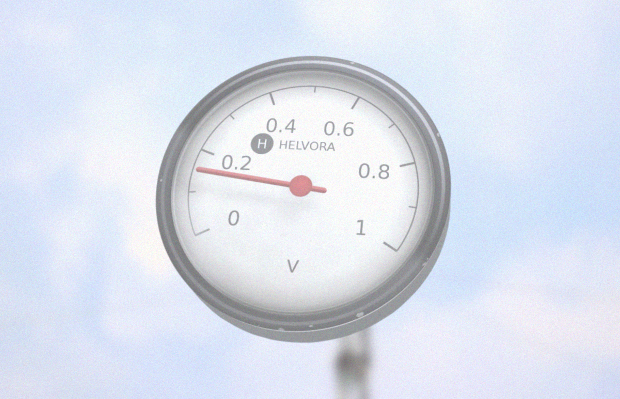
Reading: 0.15 V
